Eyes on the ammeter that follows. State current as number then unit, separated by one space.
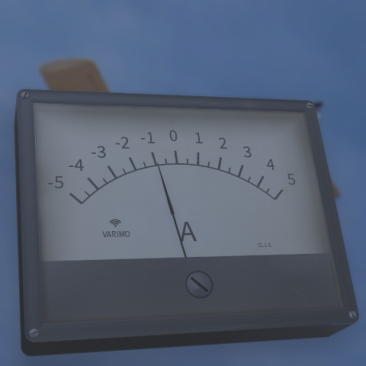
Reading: -1 A
